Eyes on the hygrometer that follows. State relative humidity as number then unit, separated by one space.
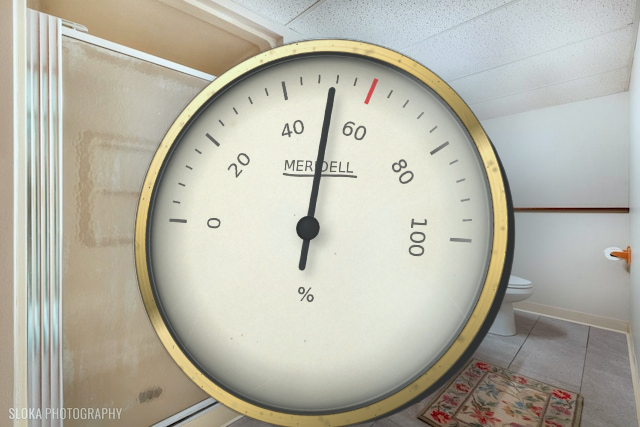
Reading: 52 %
